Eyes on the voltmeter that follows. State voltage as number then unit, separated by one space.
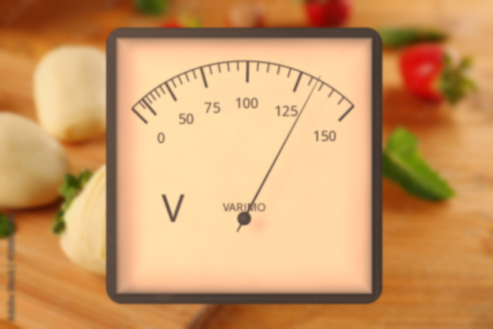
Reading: 132.5 V
